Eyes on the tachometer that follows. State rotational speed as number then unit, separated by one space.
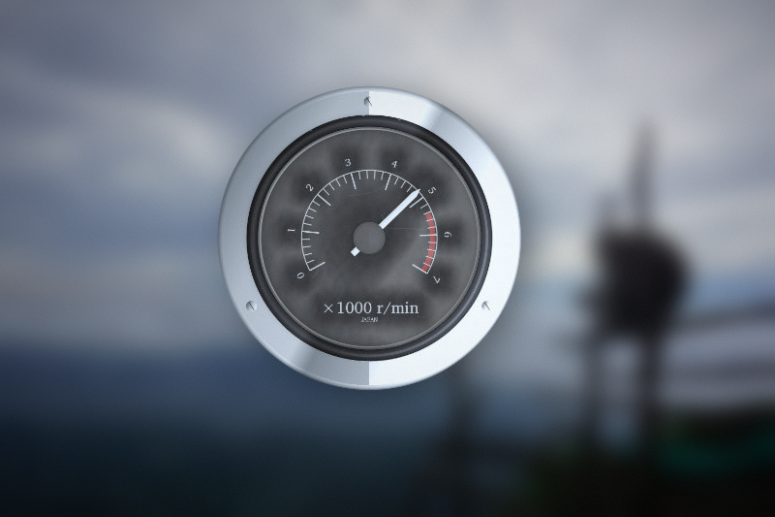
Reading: 4800 rpm
